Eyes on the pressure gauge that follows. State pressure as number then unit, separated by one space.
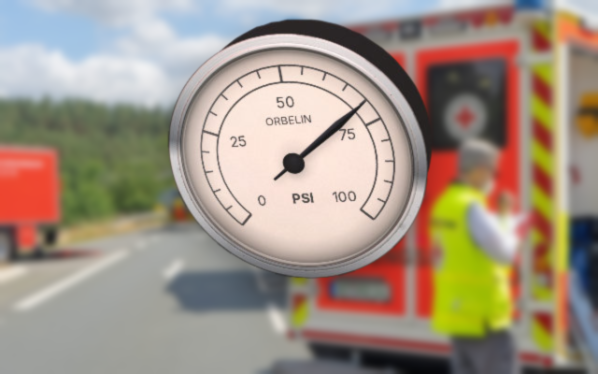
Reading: 70 psi
